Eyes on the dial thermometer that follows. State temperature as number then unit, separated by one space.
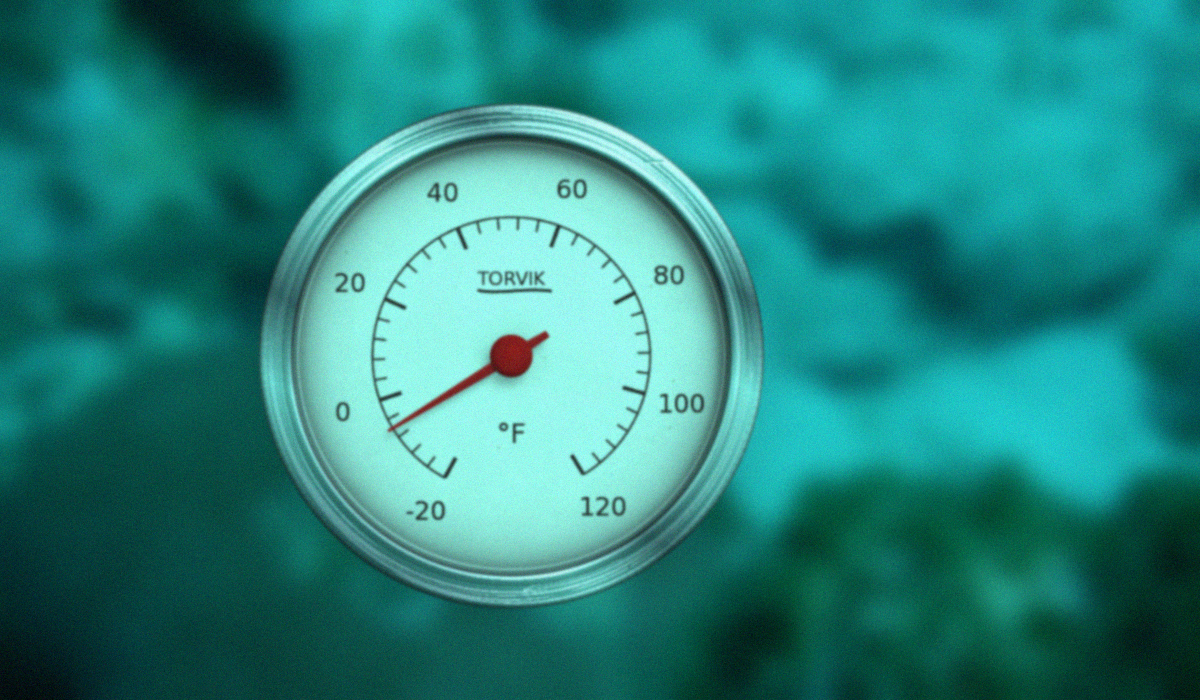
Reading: -6 °F
